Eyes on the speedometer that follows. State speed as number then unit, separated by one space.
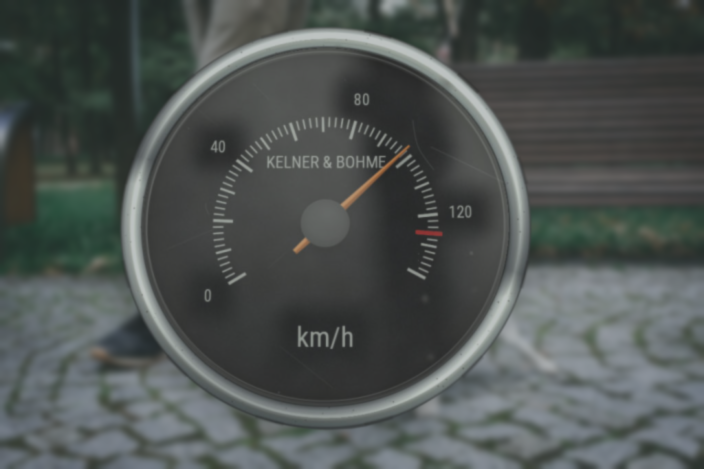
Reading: 98 km/h
